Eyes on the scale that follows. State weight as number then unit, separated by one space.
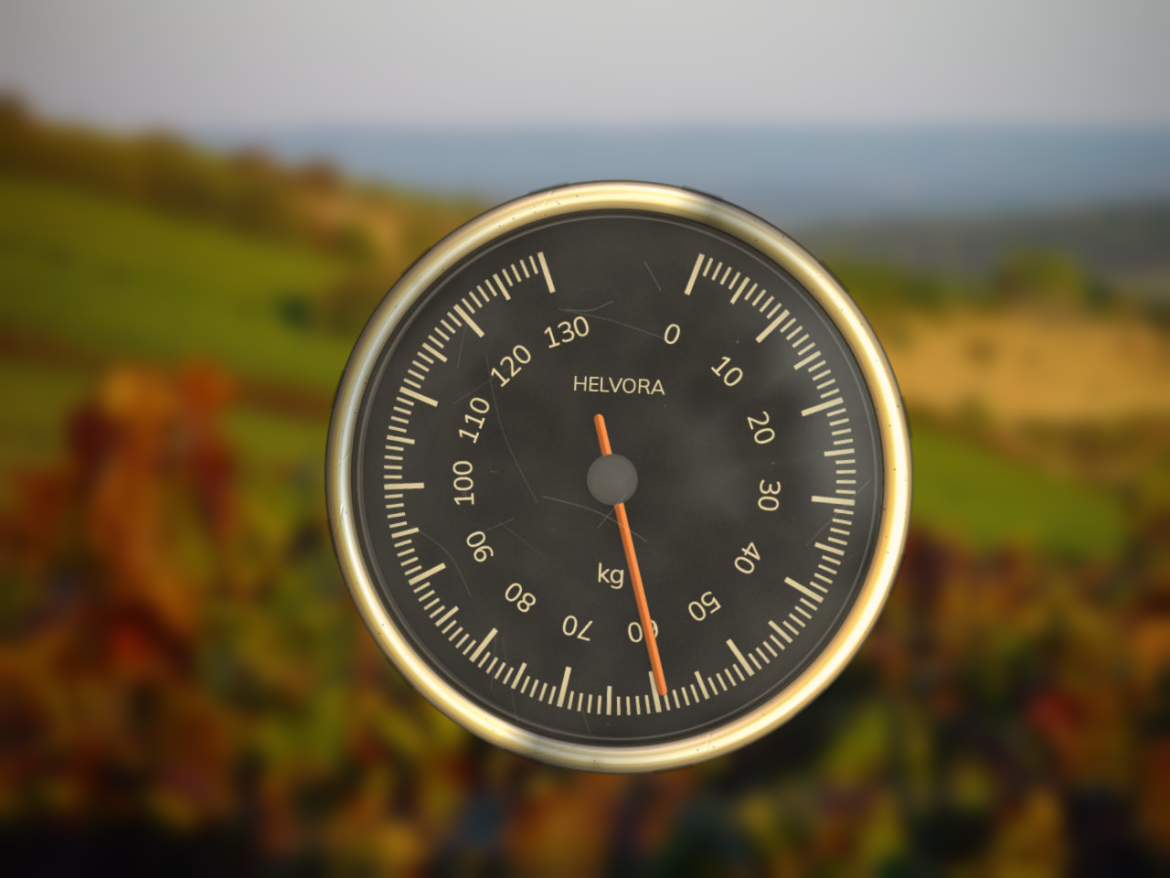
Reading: 59 kg
